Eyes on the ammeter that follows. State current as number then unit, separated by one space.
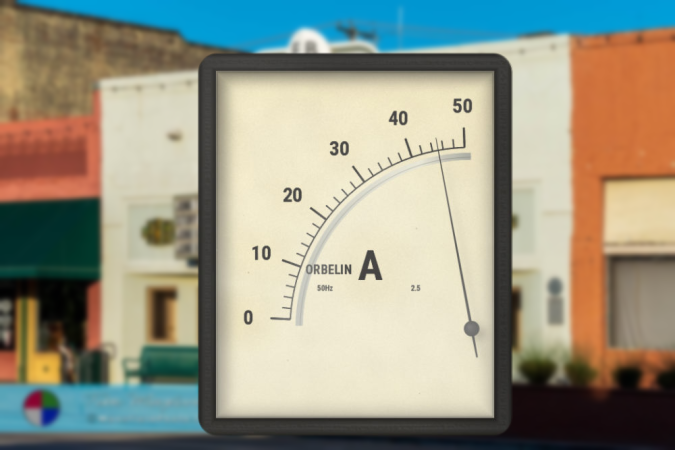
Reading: 45 A
